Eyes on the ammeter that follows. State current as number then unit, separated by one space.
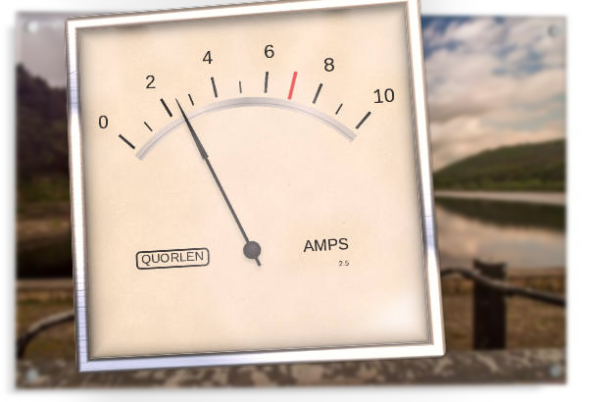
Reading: 2.5 A
